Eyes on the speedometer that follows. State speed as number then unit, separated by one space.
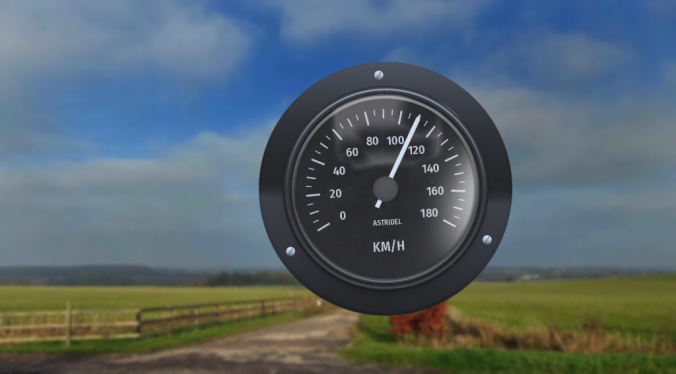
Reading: 110 km/h
